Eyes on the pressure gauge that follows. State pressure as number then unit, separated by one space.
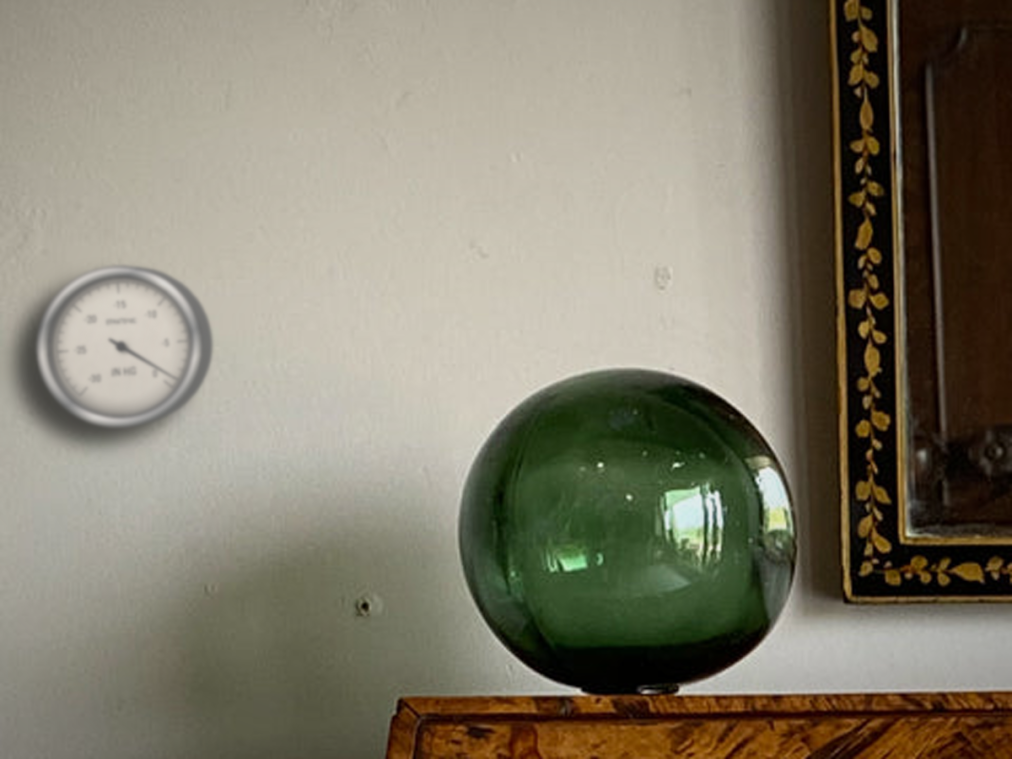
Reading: -1 inHg
